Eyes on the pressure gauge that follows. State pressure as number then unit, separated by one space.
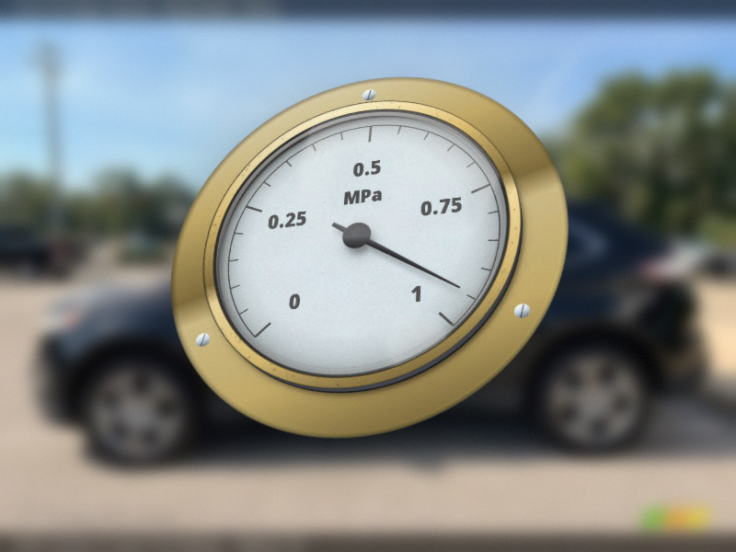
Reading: 0.95 MPa
